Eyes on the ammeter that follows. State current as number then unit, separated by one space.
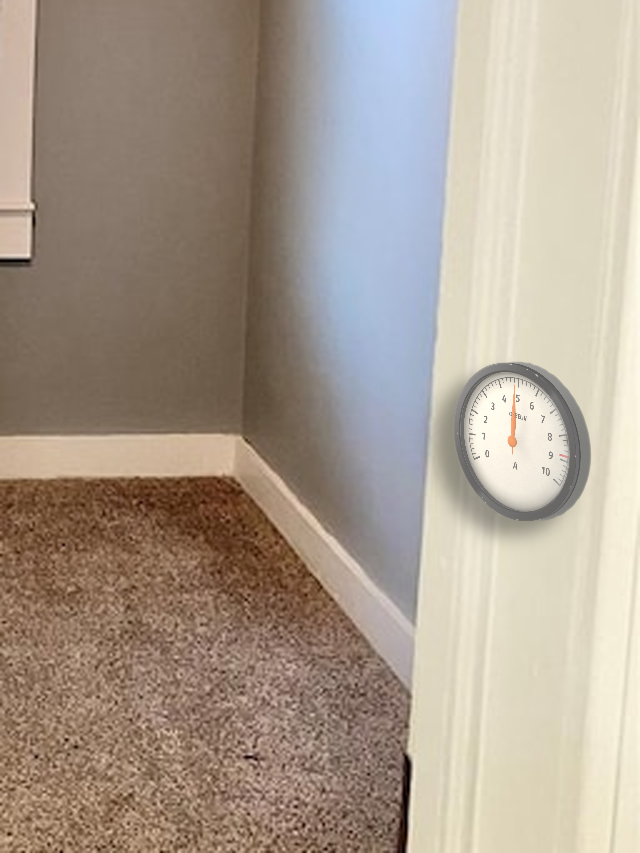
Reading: 5 A
